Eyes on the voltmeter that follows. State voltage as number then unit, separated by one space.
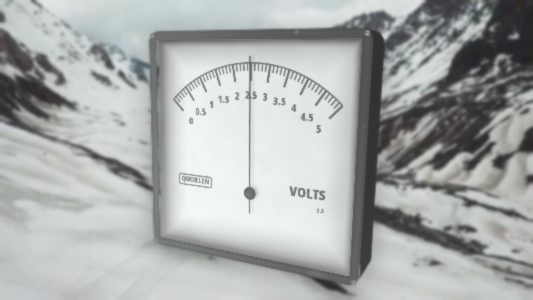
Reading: 2.5 V
